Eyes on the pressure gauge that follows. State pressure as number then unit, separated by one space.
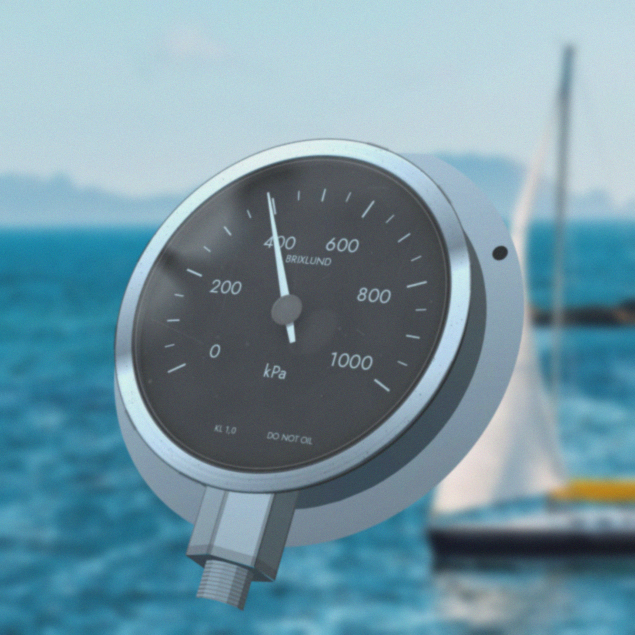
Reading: 400 kPa
